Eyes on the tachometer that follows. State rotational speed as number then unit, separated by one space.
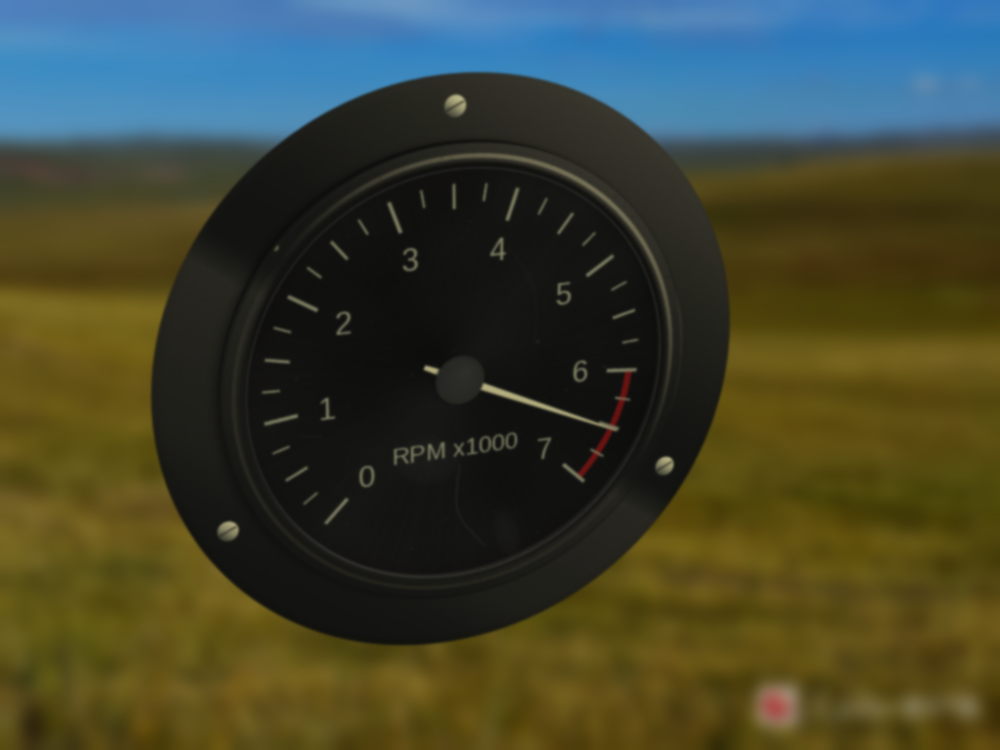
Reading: 6500 rpm
